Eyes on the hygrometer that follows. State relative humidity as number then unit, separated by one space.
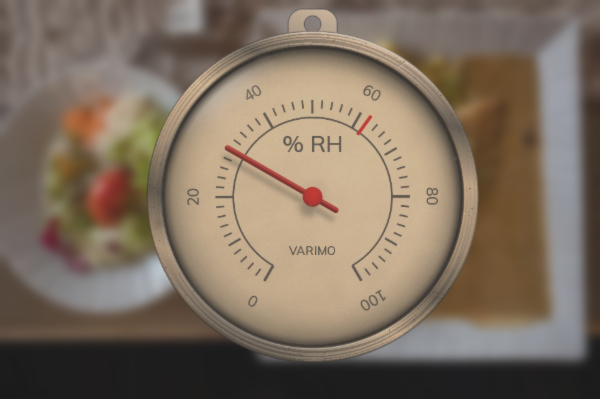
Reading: 30 %
